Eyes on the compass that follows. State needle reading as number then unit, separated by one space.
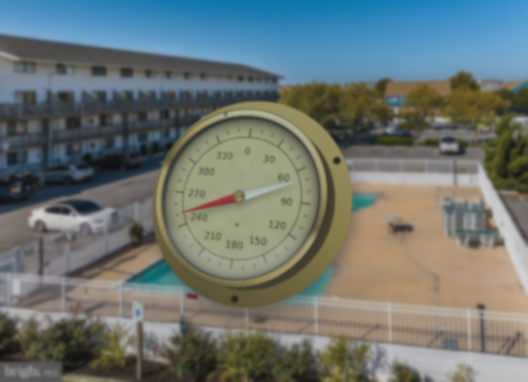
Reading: 250 °
